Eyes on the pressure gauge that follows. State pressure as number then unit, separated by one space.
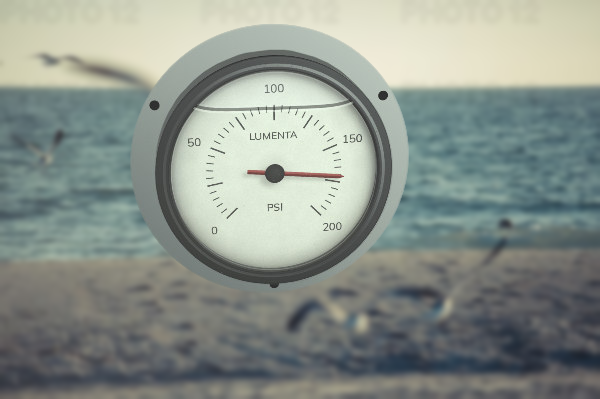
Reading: 170 psi
